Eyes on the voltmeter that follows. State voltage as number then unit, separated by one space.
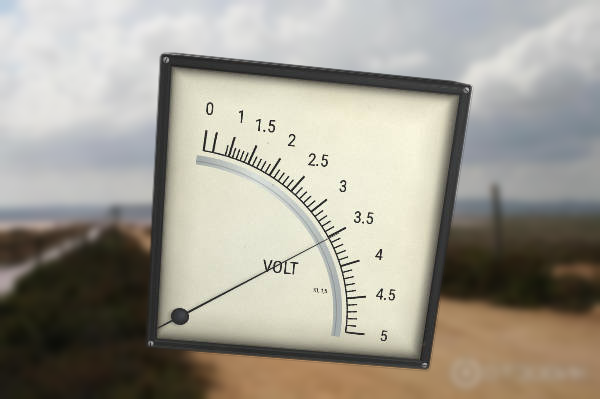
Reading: 3.5 V
